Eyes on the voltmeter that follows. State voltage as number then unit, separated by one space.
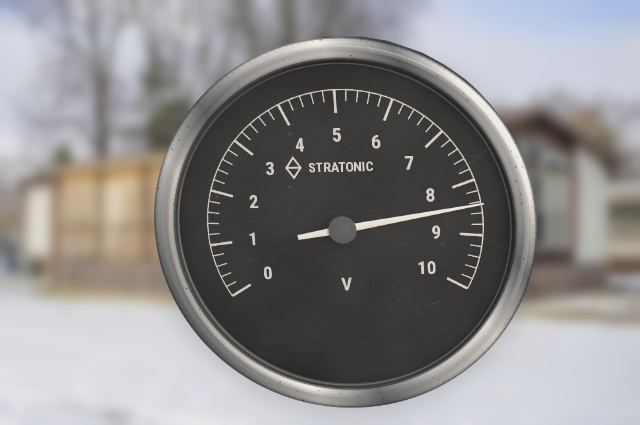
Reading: 8.4 V
